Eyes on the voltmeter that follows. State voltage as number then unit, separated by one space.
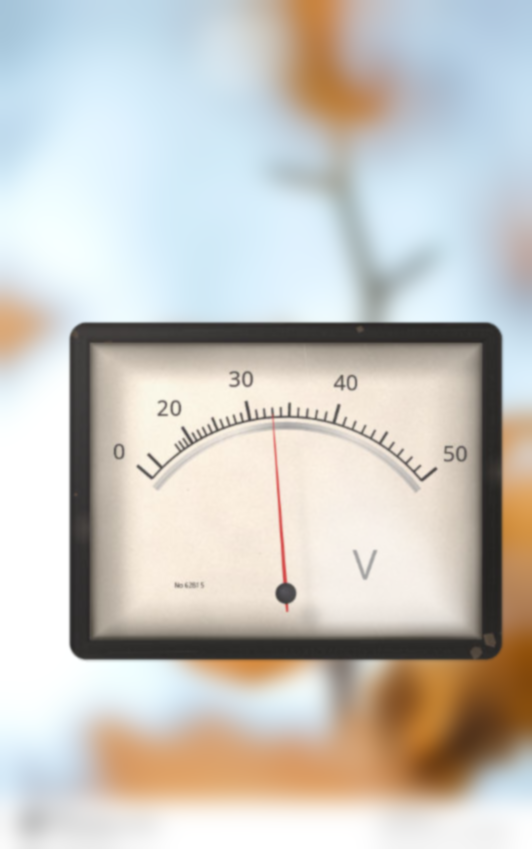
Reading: 33 V
